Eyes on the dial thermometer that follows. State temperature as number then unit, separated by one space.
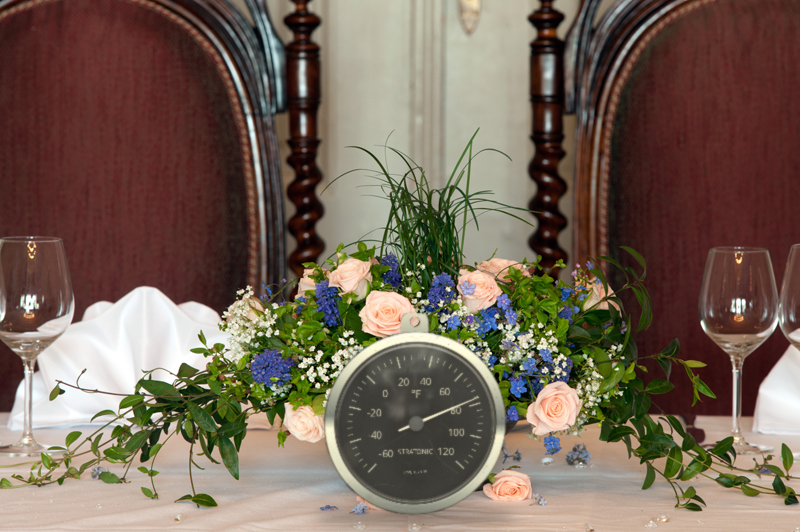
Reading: 76 °F
